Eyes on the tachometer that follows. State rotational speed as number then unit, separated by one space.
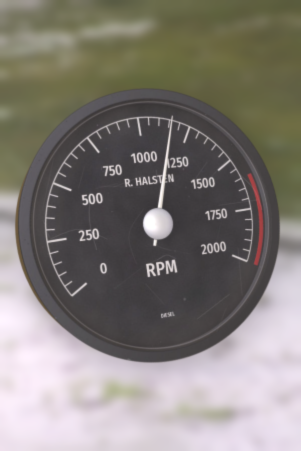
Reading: 1150 rpm
